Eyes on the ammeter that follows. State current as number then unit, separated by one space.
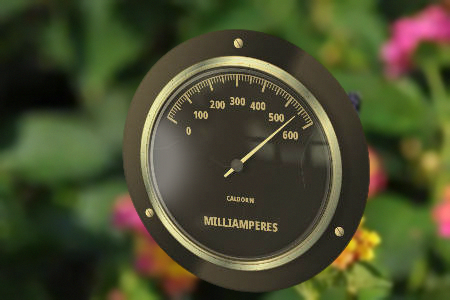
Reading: 550 mA
